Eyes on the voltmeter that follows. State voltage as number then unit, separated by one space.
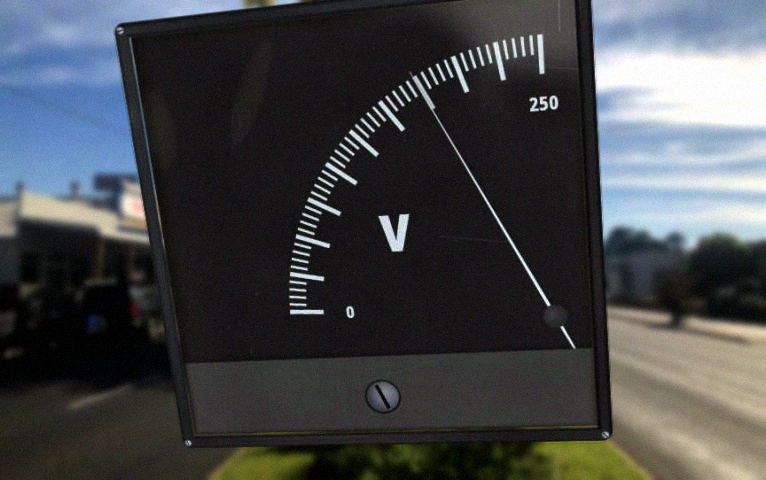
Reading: 175 V
